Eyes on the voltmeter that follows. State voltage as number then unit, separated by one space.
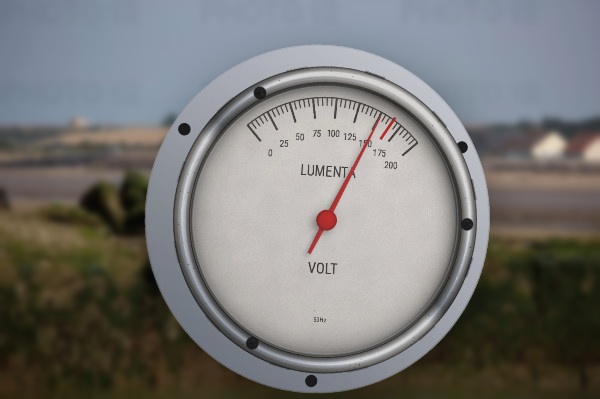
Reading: 150 V
